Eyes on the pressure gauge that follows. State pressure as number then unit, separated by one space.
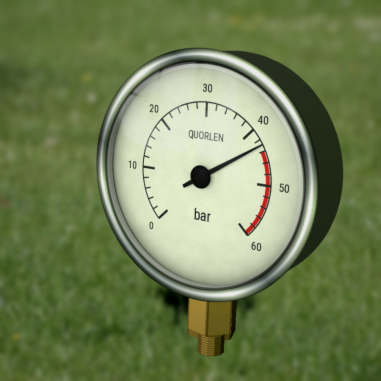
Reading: 43 bar
